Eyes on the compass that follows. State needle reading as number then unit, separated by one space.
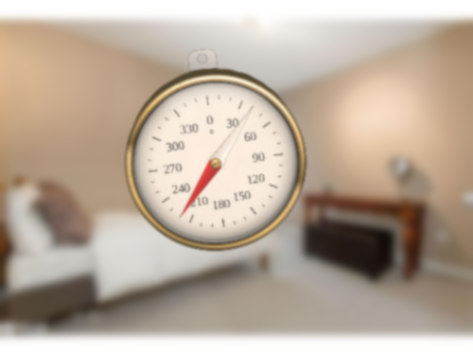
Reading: 220 °
